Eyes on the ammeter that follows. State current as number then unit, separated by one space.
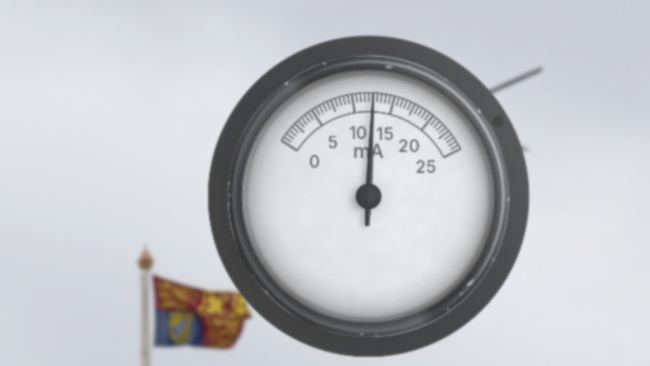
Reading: 12.5 mA
